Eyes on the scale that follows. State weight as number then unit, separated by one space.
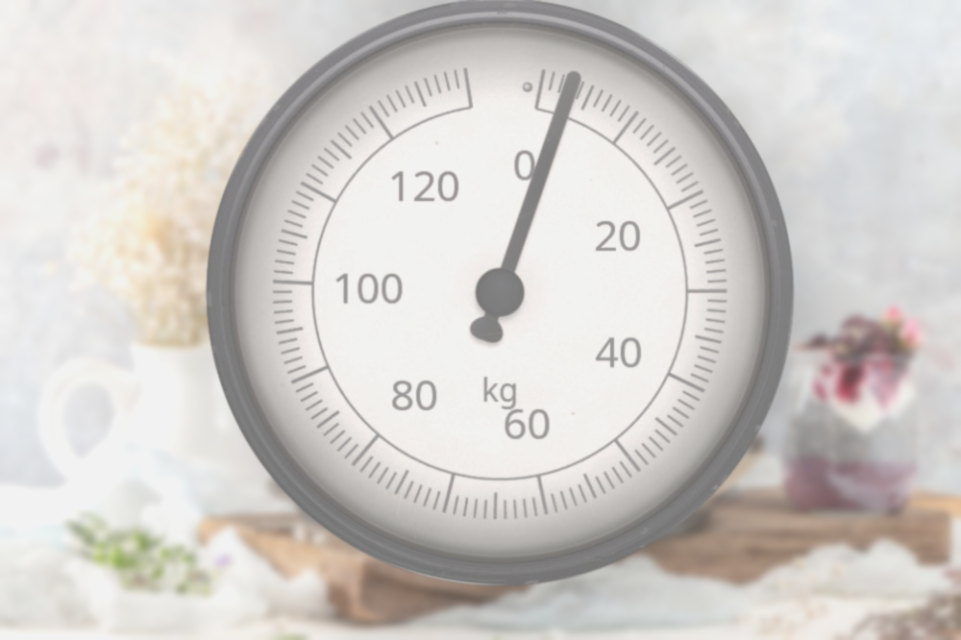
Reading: 3 kg
